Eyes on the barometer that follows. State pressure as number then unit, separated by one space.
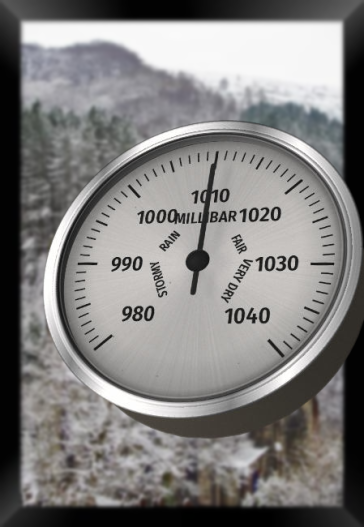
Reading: 1010 mbar
